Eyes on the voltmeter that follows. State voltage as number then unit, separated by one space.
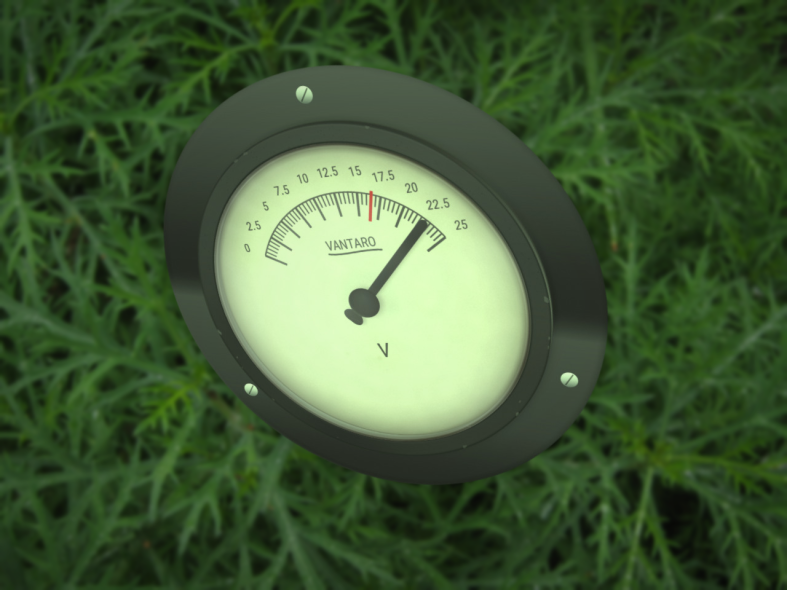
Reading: 22.5 V
